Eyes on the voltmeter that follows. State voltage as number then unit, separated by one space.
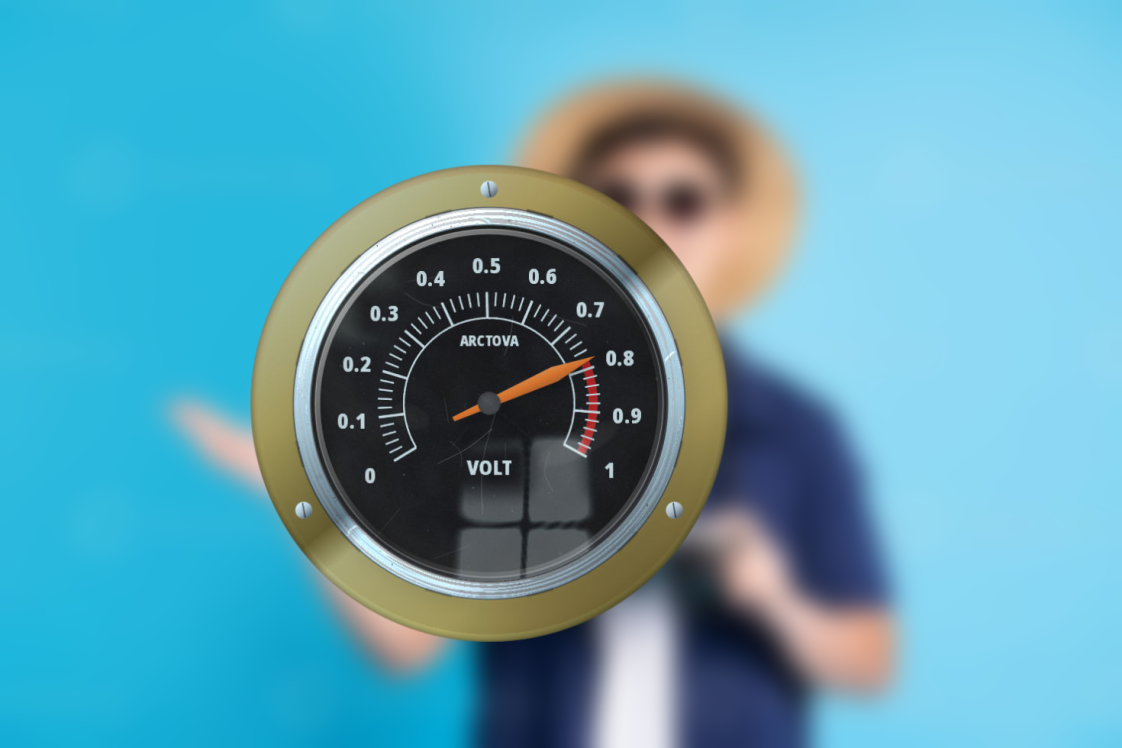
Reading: 0.78 V
